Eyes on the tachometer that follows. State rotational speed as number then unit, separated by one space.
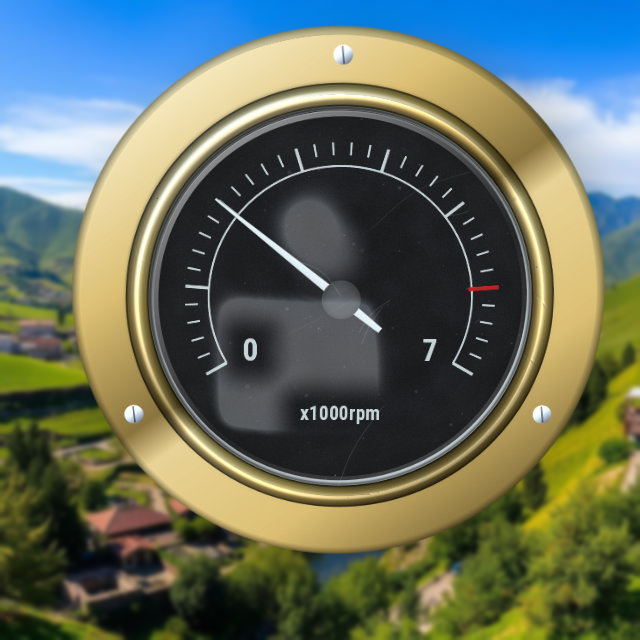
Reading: 2000 rpm
